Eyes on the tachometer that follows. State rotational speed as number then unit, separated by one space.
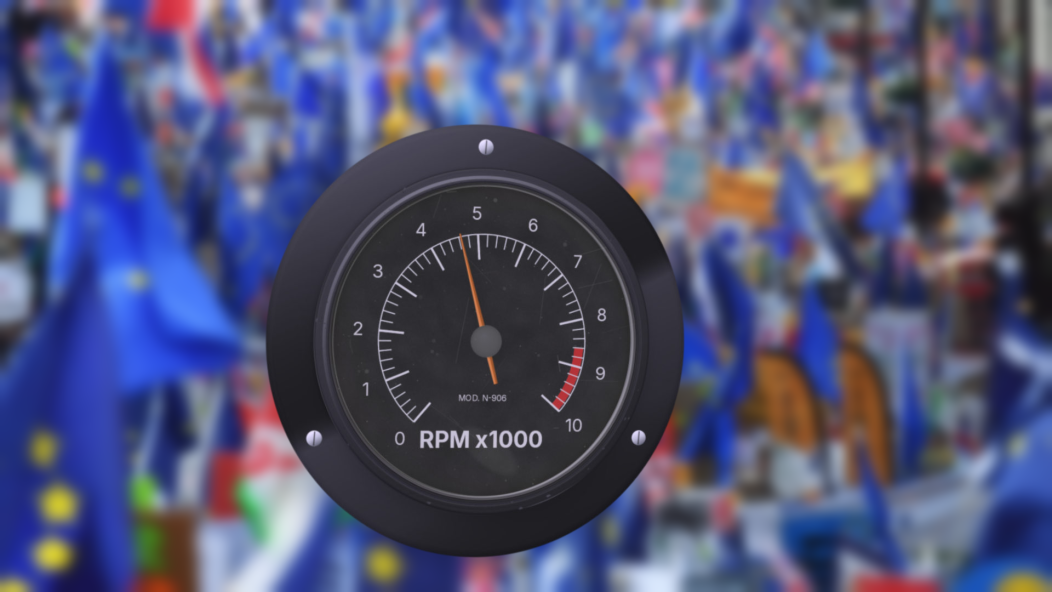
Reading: 4600 rpm
